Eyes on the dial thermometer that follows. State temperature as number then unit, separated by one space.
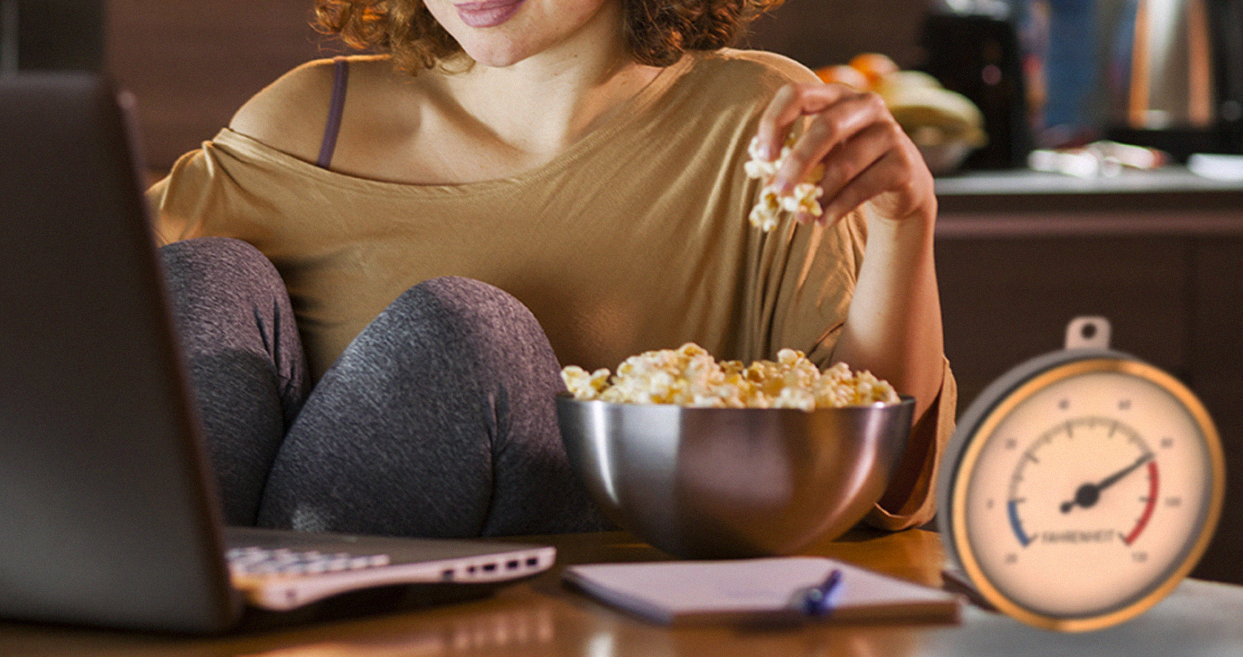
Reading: 80 °F
